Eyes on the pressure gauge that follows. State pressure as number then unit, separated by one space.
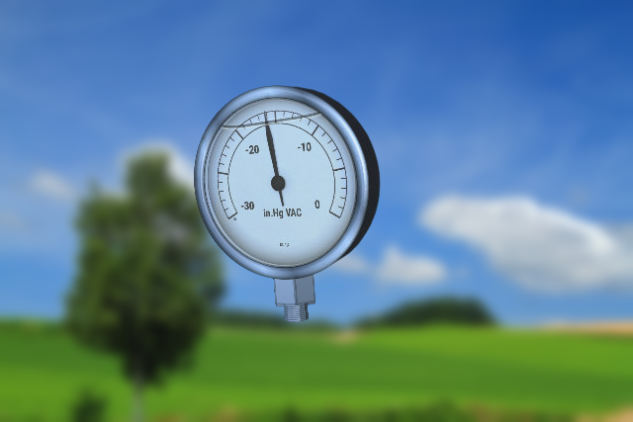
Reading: -16 inHg
